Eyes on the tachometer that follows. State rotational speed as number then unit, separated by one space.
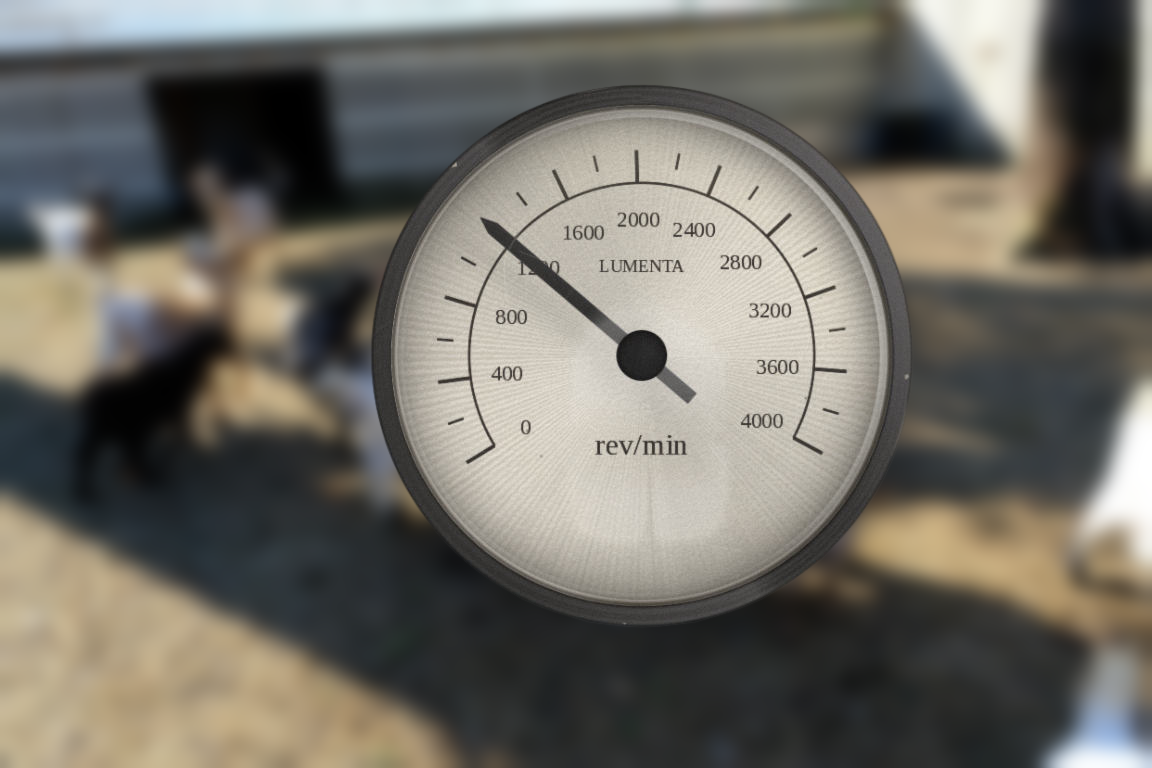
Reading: 1200 rpm
